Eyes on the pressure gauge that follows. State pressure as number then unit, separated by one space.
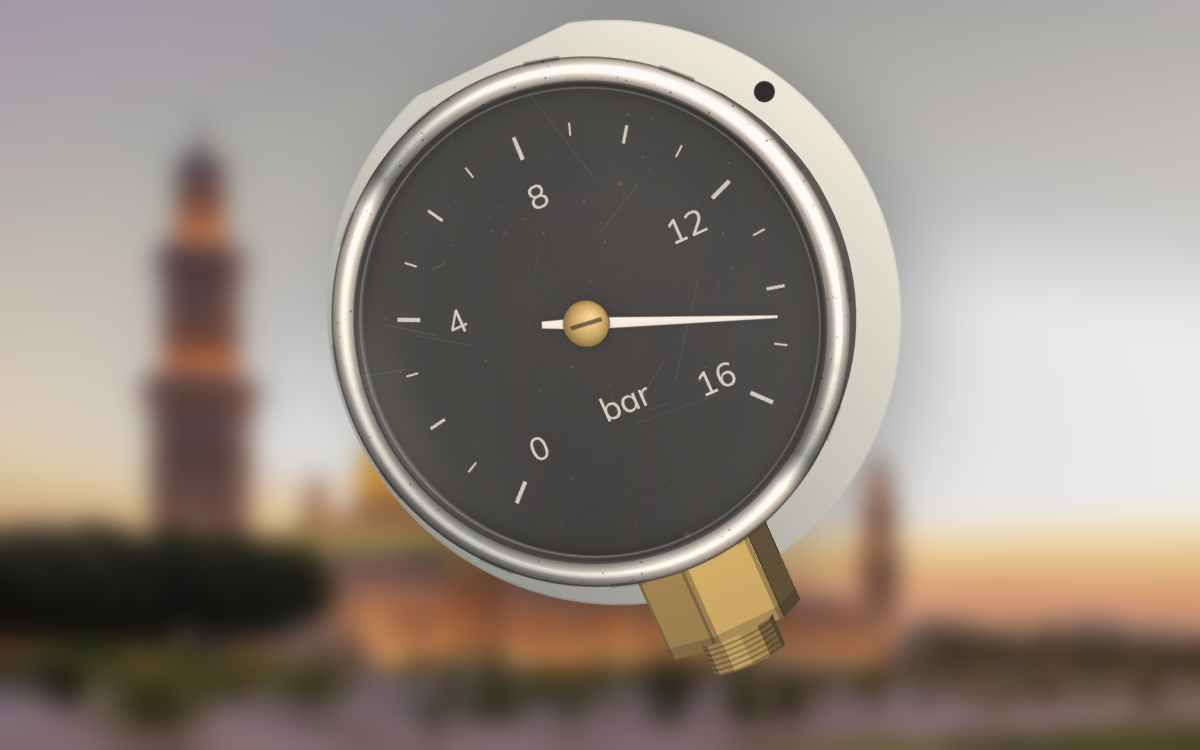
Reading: 14.5 bar
